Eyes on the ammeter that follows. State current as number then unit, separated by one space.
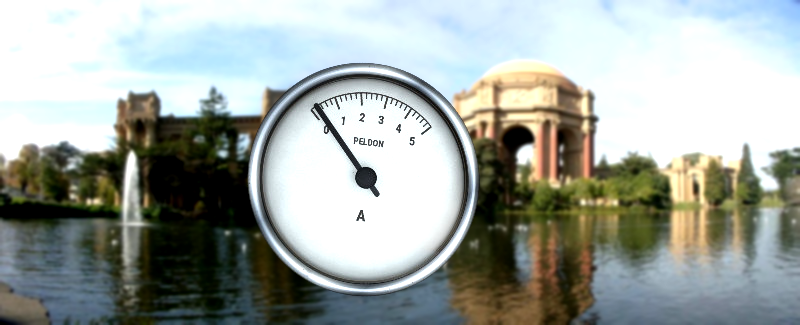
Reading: 0.2 A
